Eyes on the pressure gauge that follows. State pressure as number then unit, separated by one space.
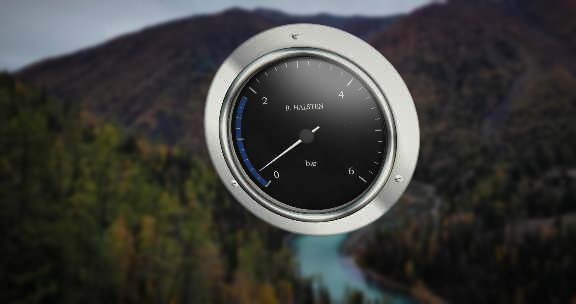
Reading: 0.3 bar
